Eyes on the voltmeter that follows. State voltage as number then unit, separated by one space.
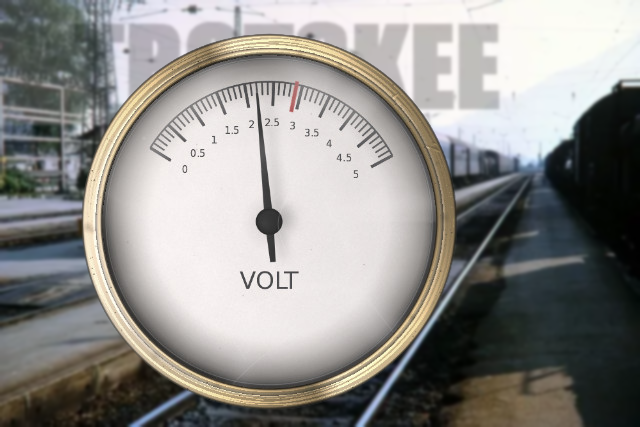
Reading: 2.2 V
